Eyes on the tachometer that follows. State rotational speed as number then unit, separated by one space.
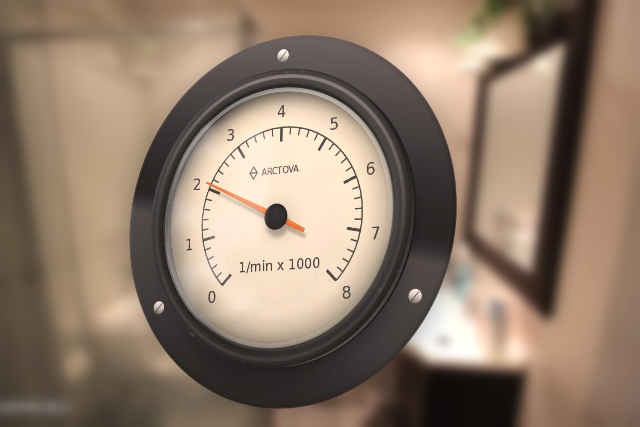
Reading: 2100 rpm
